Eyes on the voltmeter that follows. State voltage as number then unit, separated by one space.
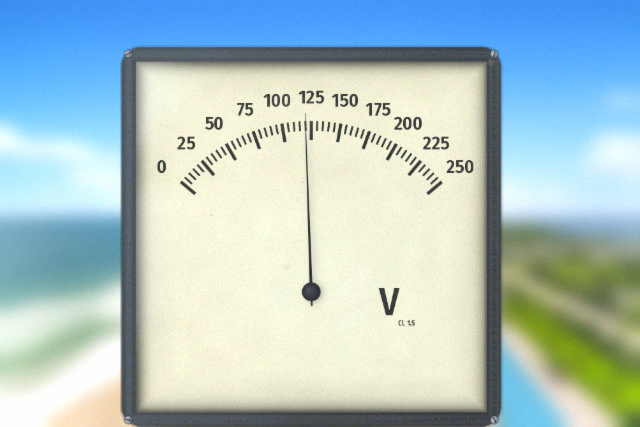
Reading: 120 V
